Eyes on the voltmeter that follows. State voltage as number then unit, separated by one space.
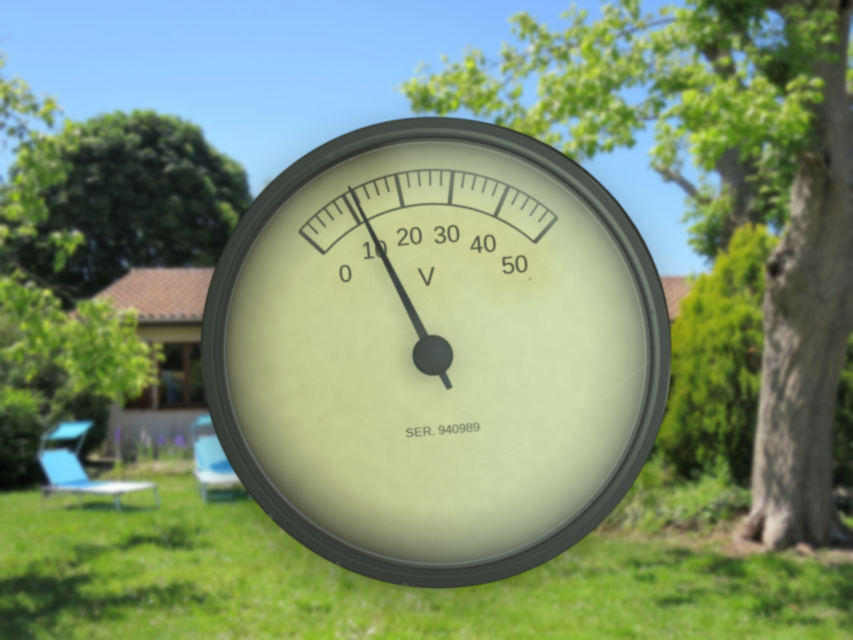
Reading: 12 V
